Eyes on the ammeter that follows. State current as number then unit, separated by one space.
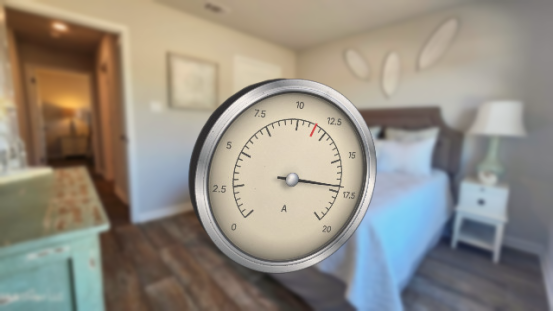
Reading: 17 A
